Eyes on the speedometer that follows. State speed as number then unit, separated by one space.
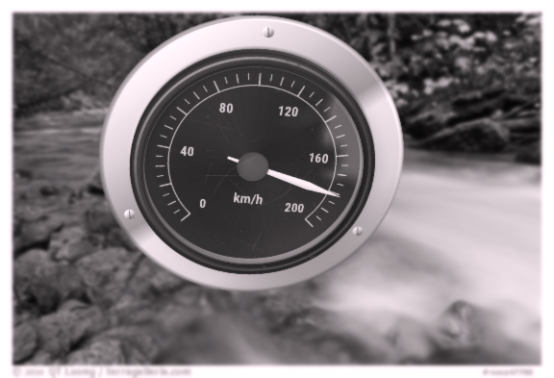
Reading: 180 km/h
